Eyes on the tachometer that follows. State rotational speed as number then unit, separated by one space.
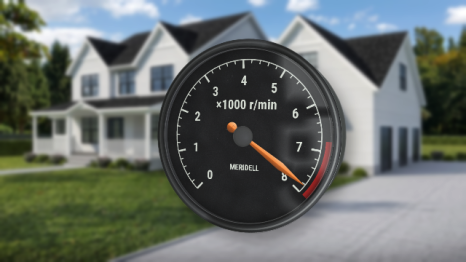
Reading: 7800 rpm
